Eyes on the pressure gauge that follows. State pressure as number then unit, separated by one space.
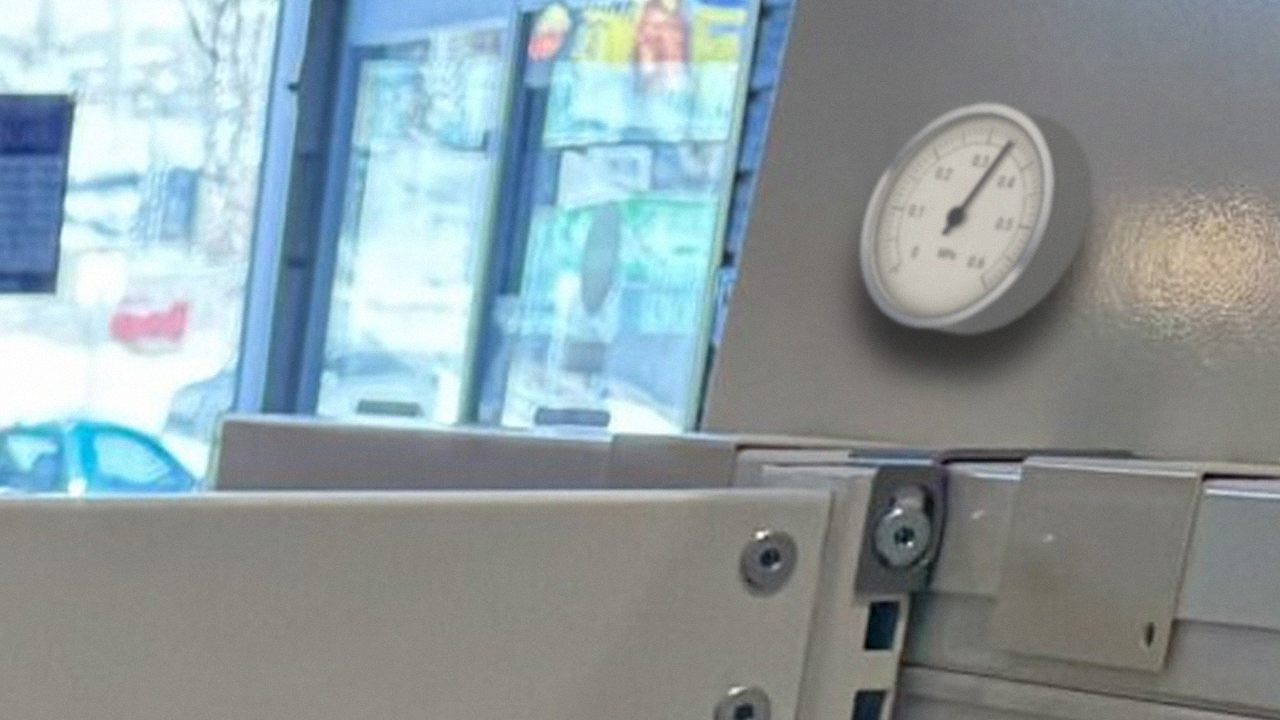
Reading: 0.35 MPa
